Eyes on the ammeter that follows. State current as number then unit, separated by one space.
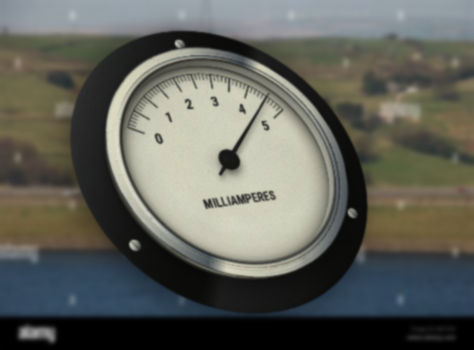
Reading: 4.5 mA
